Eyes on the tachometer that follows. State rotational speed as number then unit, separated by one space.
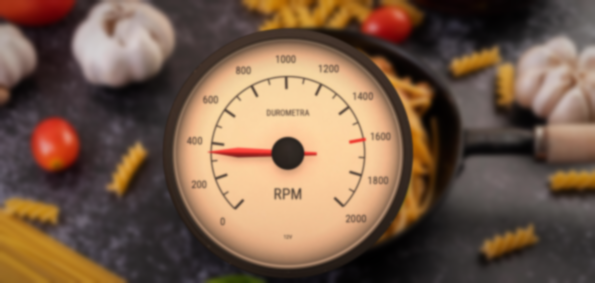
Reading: 350 rpm
